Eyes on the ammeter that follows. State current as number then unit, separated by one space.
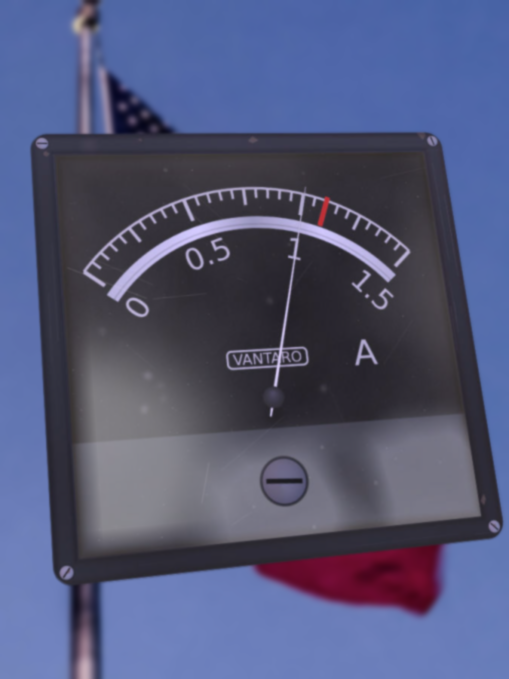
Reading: 1 A
